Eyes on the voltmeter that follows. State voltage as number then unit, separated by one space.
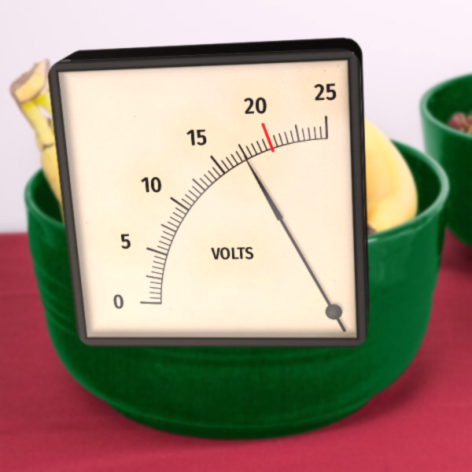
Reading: 17.5 V
